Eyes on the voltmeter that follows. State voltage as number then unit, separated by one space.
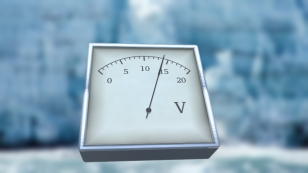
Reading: 14 V
